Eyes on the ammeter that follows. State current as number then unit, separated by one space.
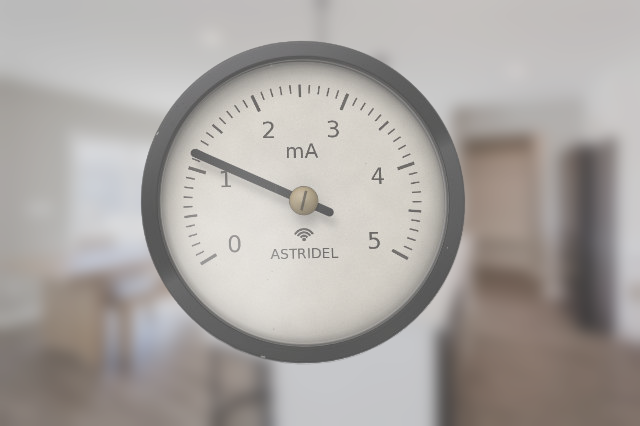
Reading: 1.15 mA
